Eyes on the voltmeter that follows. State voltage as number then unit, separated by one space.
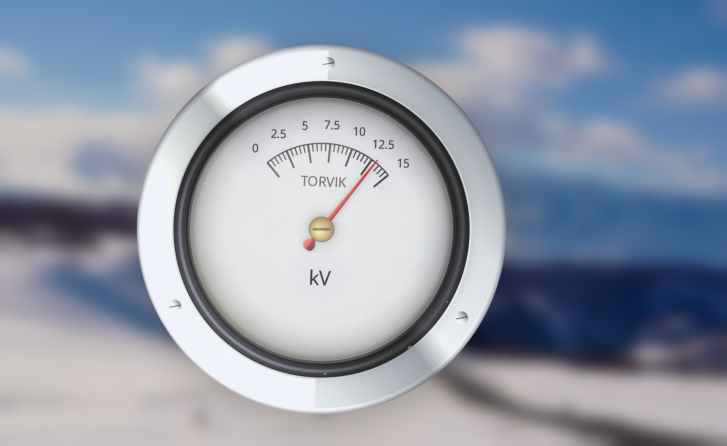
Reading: 13 kV
